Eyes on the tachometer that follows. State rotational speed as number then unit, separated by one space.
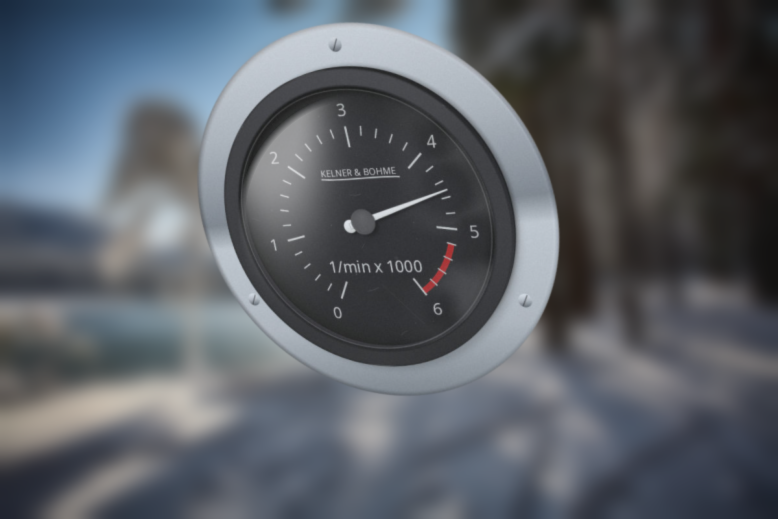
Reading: 4500 rpm
